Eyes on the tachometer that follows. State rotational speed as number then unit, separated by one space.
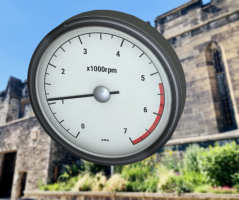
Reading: 1125 rpm
